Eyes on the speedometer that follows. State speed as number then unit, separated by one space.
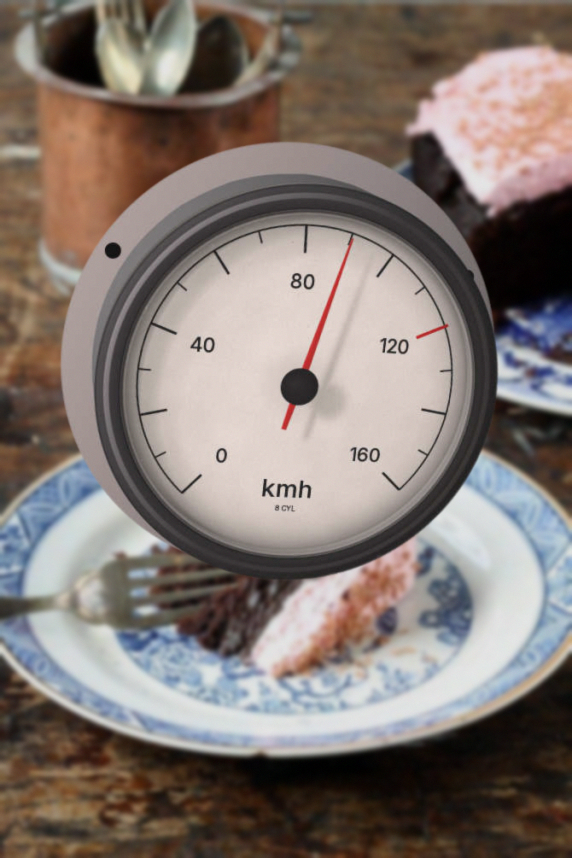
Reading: 90 km/h
